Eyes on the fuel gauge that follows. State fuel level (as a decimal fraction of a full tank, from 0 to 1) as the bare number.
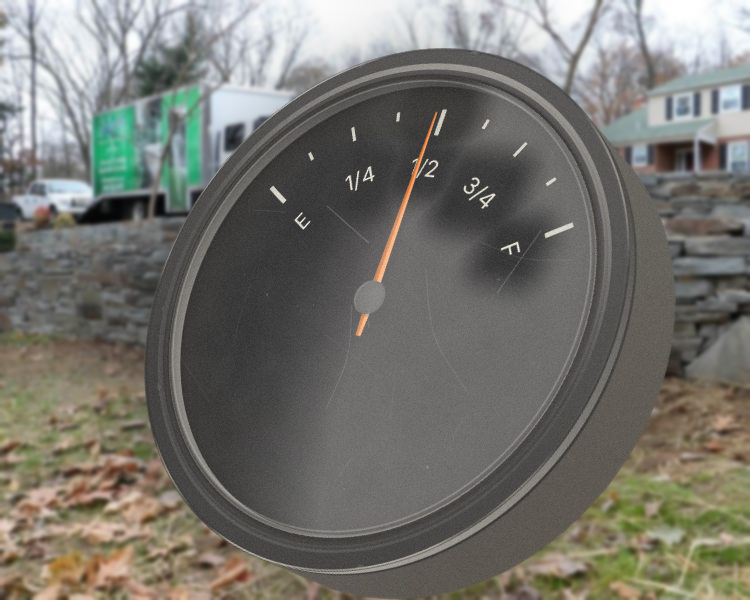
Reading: 0.5
